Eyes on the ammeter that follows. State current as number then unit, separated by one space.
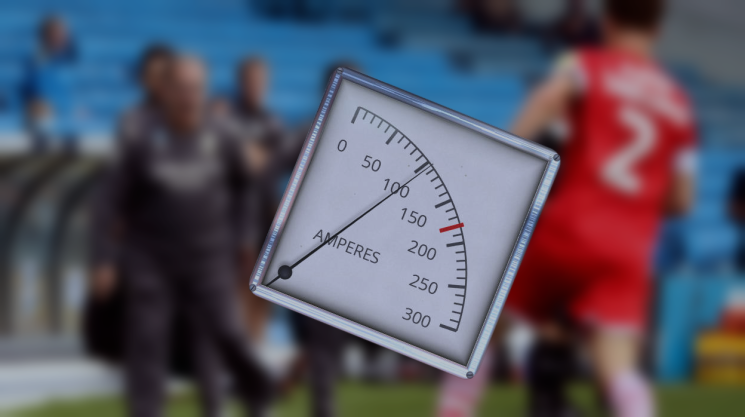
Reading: 105 A
